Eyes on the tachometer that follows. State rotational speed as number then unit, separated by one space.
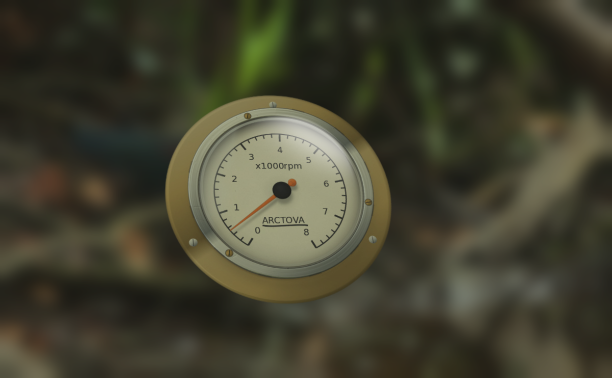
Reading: 500 rpm
